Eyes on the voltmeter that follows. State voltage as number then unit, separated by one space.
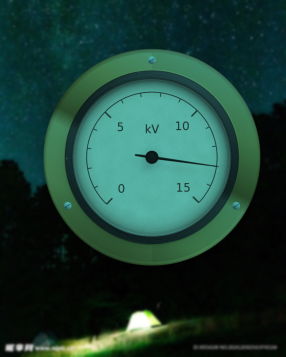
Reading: 13 kV
